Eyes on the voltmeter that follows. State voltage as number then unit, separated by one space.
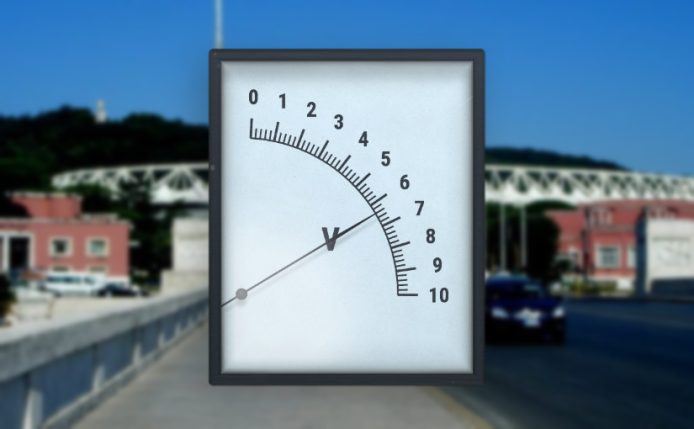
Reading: 6.4 V
